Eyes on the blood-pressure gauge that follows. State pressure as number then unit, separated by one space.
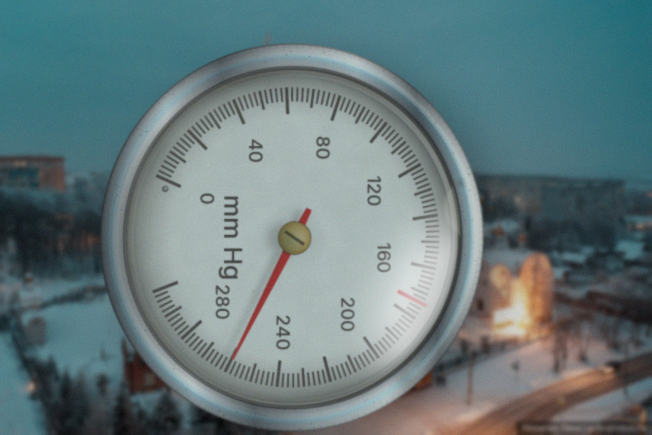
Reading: 260 mmHg
